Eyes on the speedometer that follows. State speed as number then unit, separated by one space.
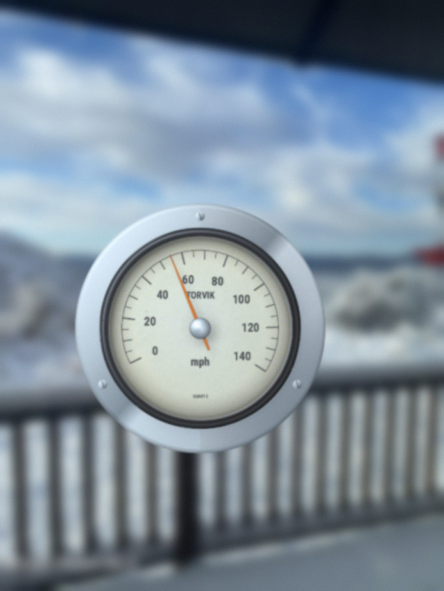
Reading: 55 mph
